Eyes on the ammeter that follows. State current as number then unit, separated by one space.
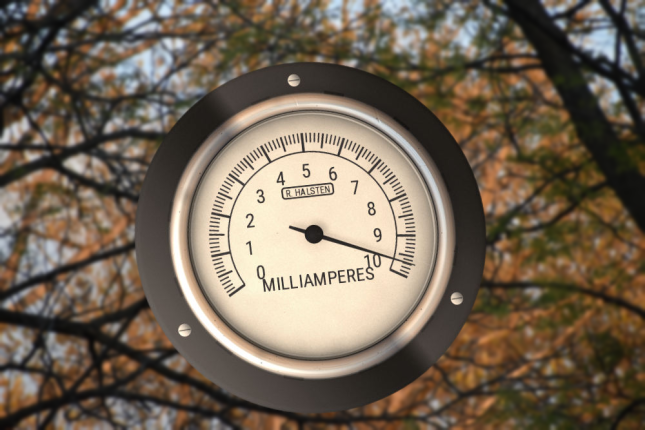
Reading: 9.7 mA
